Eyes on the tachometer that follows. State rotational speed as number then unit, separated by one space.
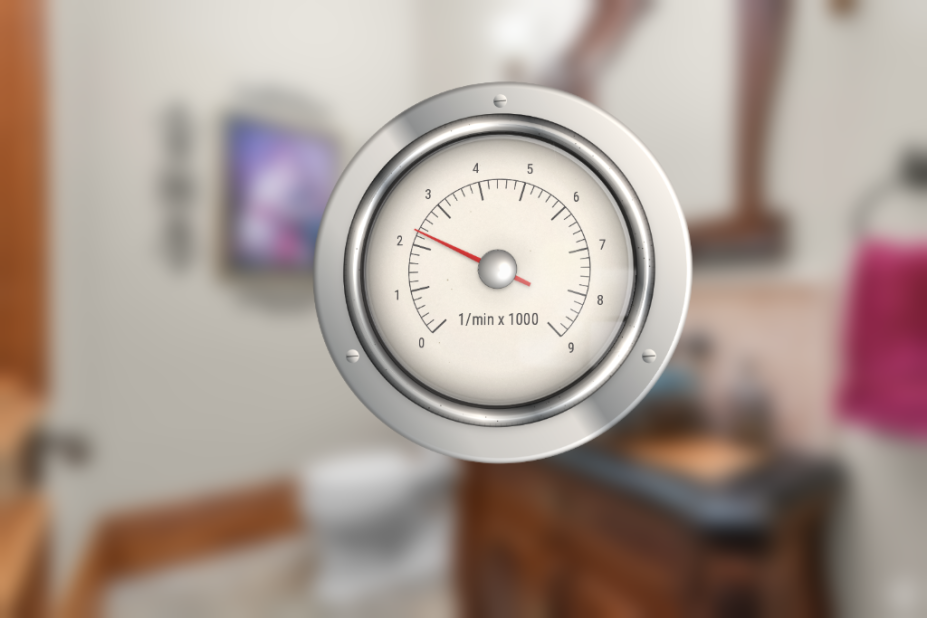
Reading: 2300 rpm
